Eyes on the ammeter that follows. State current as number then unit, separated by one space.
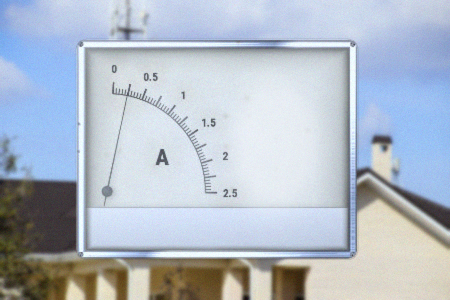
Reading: 0.25 A
